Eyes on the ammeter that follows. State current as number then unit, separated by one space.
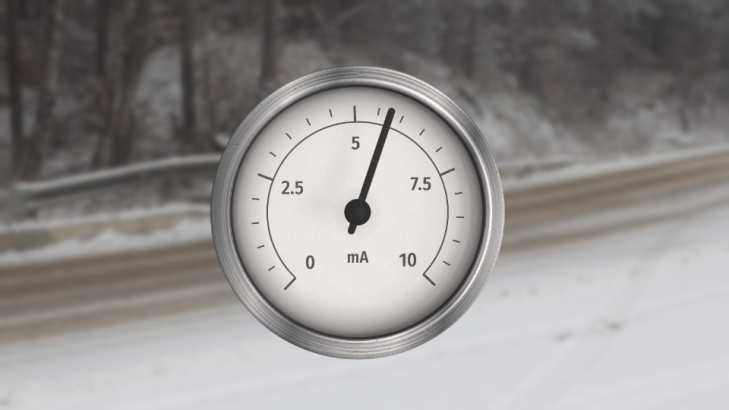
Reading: 5.75 mA
